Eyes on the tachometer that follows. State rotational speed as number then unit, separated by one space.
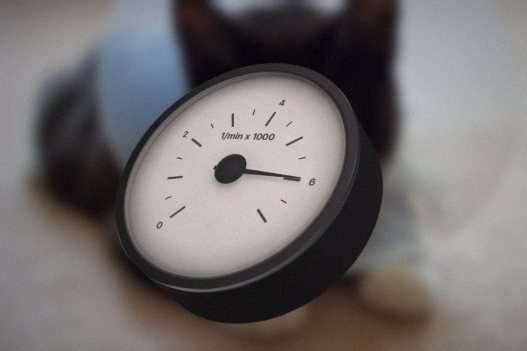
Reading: 6000 rpm
